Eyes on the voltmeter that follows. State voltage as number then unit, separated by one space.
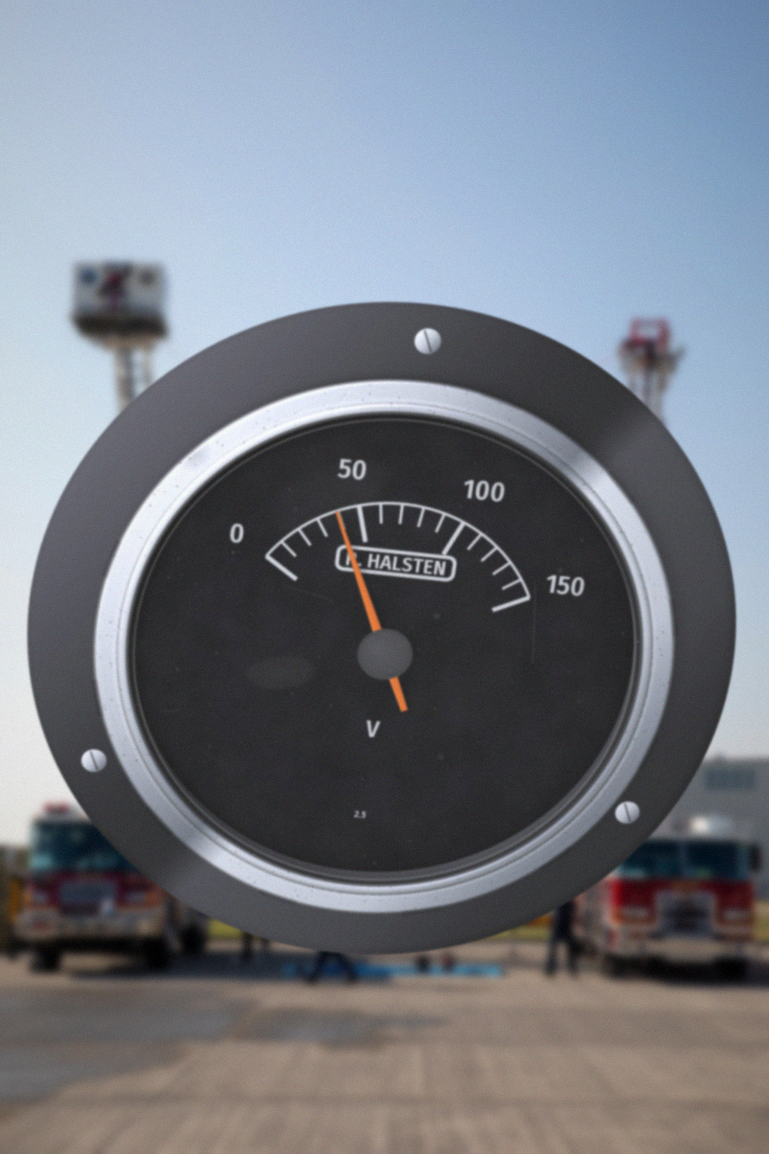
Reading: 40 V
